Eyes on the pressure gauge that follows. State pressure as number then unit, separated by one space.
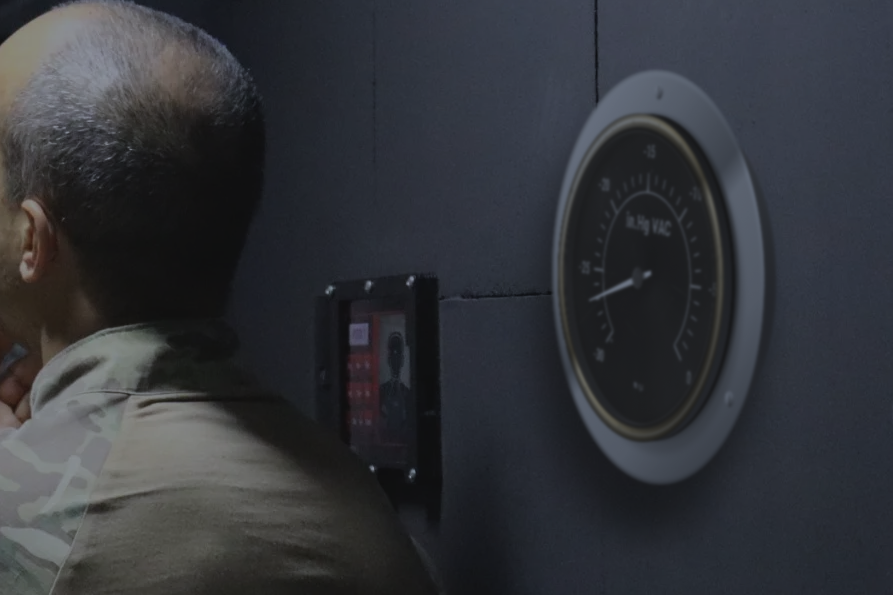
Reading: -27 inHg
